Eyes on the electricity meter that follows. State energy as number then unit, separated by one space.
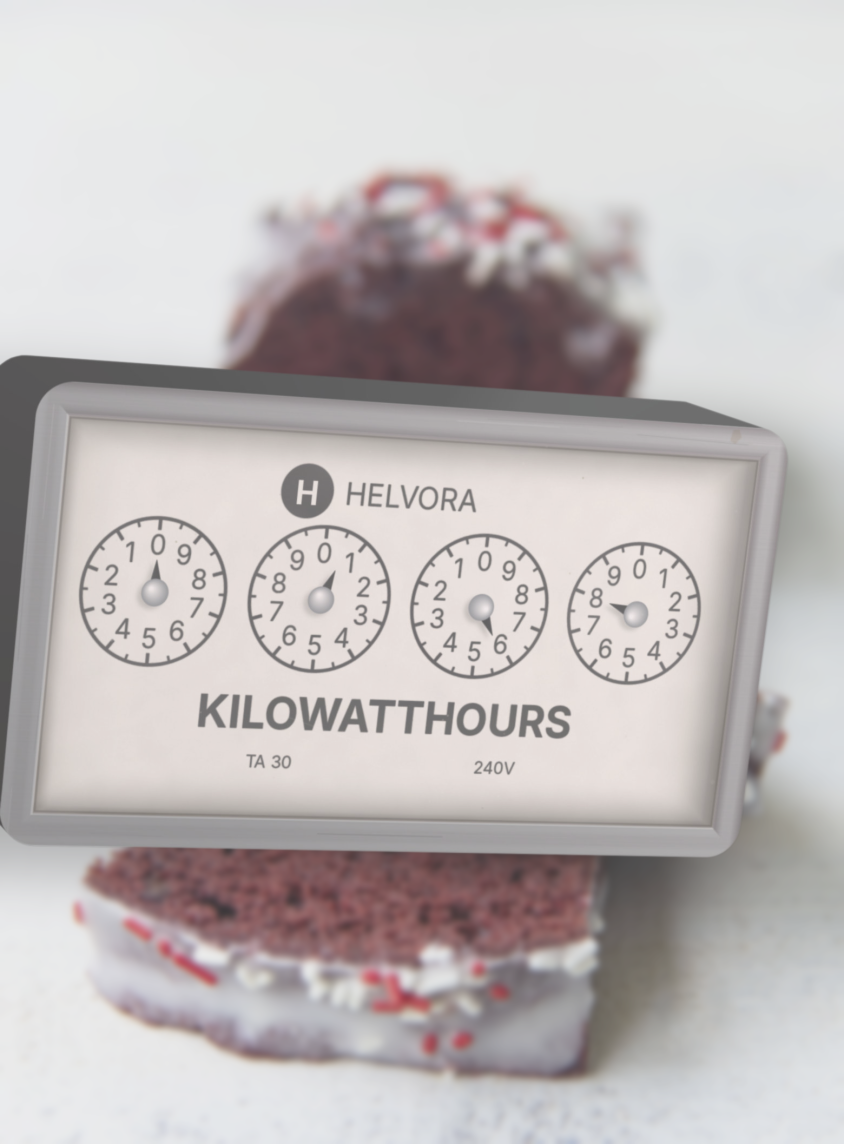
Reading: 58 kWh
